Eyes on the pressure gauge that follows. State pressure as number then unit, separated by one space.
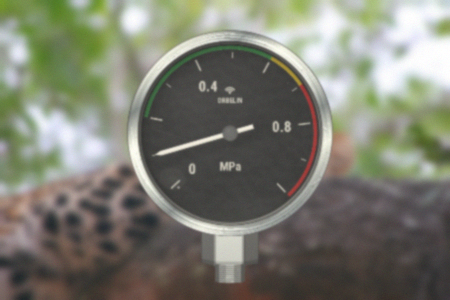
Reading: 0.1 MPa
